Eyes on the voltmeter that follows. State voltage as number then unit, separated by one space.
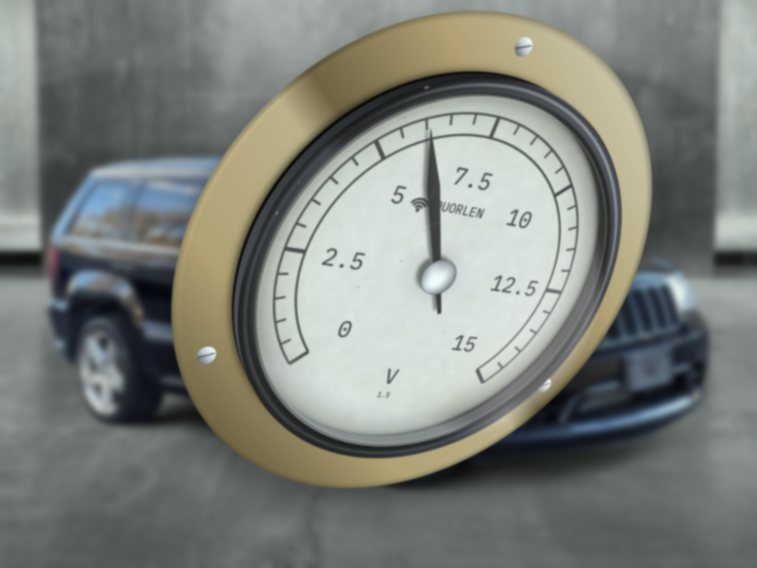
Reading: 6 V
